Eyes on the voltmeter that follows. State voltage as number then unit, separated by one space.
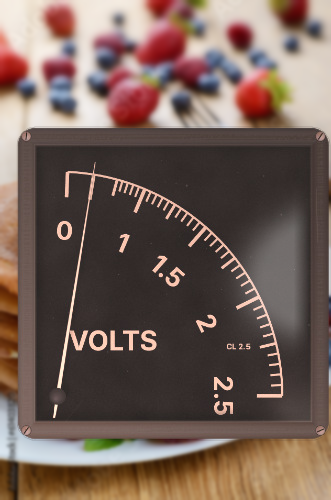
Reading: 0.5 V
